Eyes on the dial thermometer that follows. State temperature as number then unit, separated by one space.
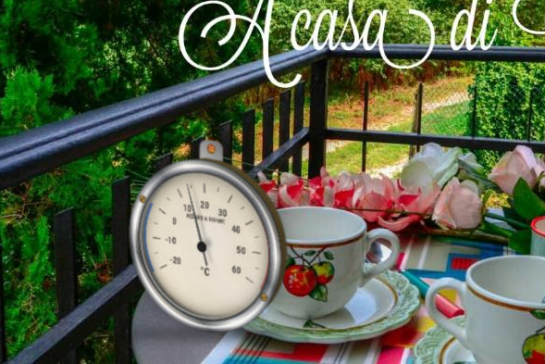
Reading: 15 °C
